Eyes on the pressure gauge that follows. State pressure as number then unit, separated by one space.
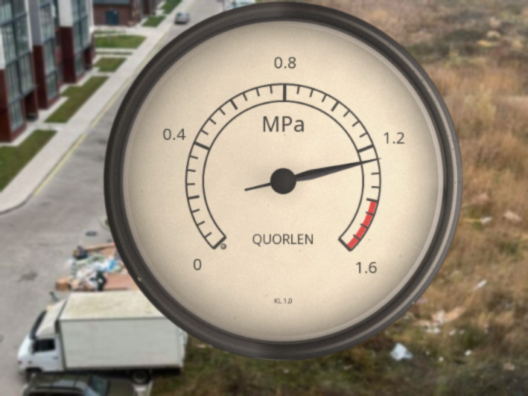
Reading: 1.25 MPa
